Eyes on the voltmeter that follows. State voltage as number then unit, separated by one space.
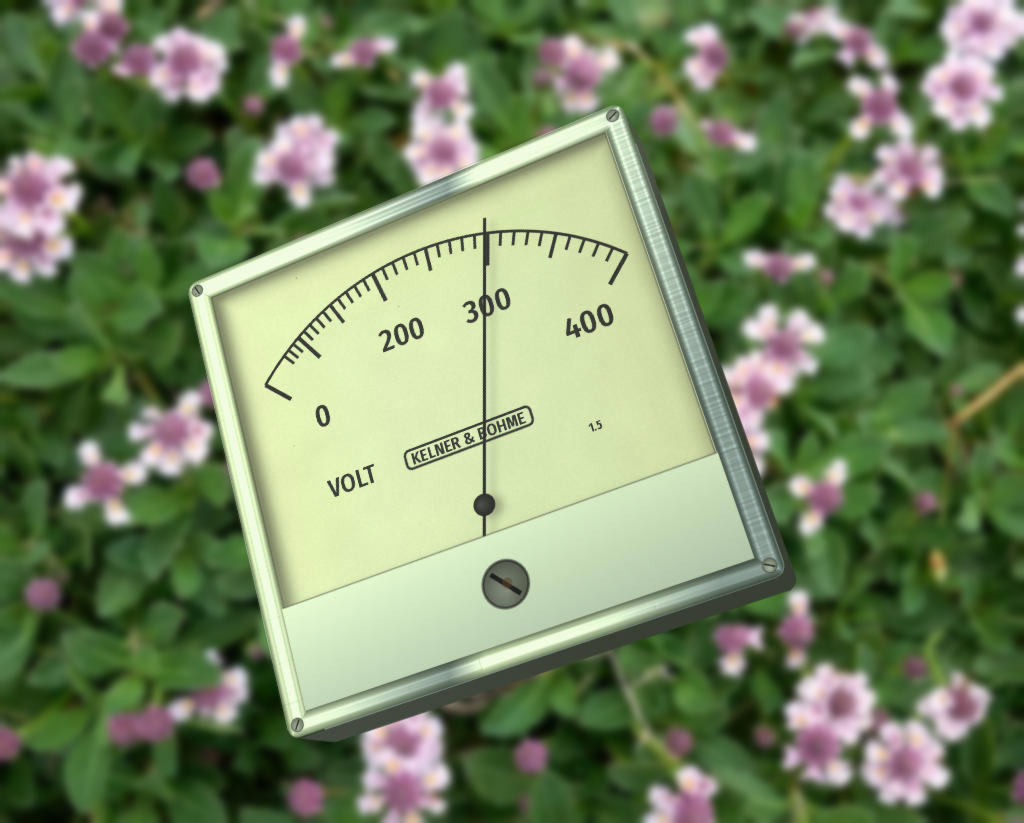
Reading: 300 V
